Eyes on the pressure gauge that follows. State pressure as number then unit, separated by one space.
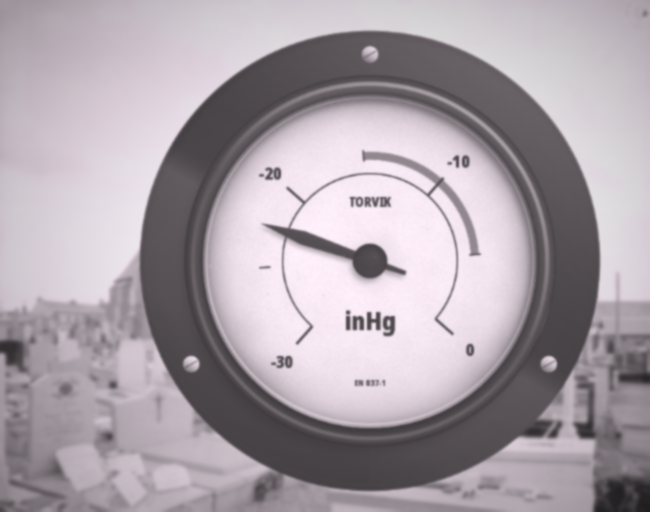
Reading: -22.5 inHg
